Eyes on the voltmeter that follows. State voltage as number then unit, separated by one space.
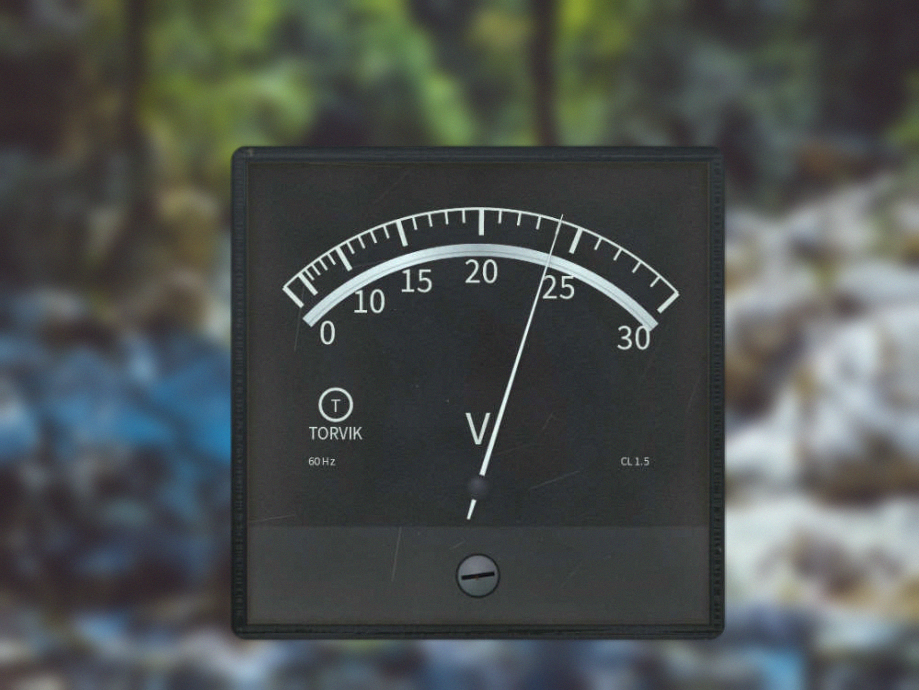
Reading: 24 V
